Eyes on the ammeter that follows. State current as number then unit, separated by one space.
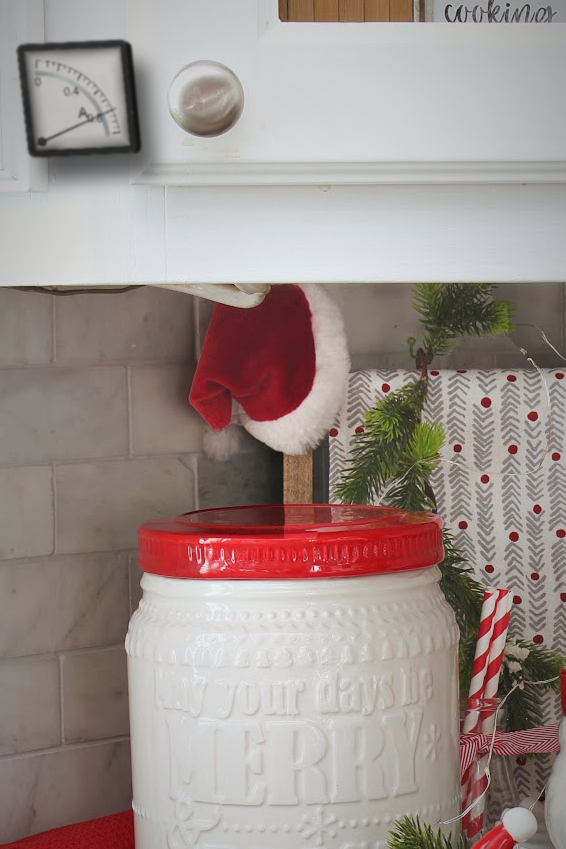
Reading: 0.8 A
